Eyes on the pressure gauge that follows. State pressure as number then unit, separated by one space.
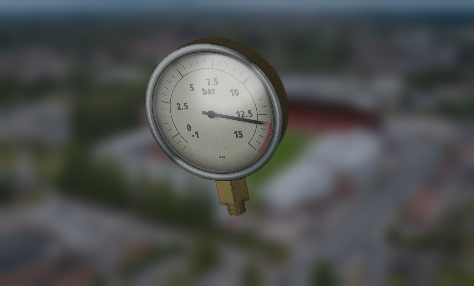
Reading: 13 bar
